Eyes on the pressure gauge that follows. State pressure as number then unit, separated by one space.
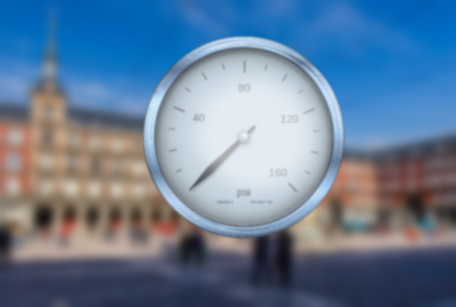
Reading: 0 psi
